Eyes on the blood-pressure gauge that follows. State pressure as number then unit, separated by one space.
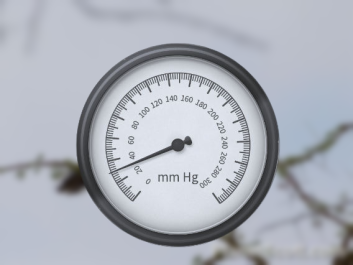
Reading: 30 mmHg
